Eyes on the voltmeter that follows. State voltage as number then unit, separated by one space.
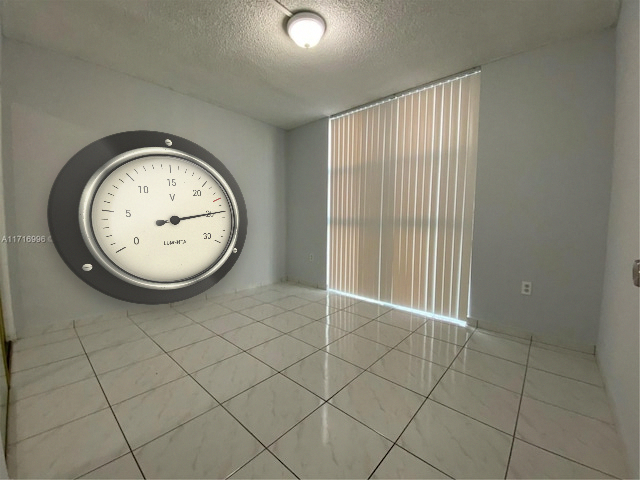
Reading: 25 V
